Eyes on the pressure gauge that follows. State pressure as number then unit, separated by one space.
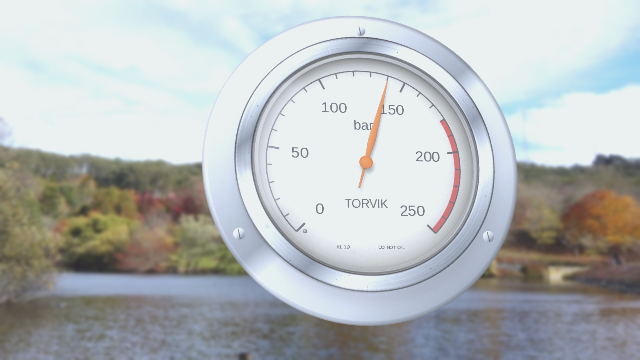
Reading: 140 bar
